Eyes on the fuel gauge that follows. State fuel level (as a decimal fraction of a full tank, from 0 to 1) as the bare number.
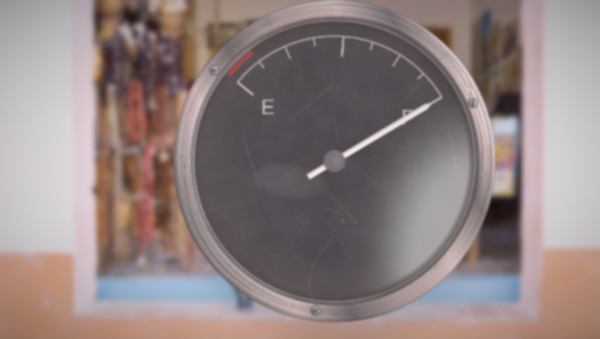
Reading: 1
